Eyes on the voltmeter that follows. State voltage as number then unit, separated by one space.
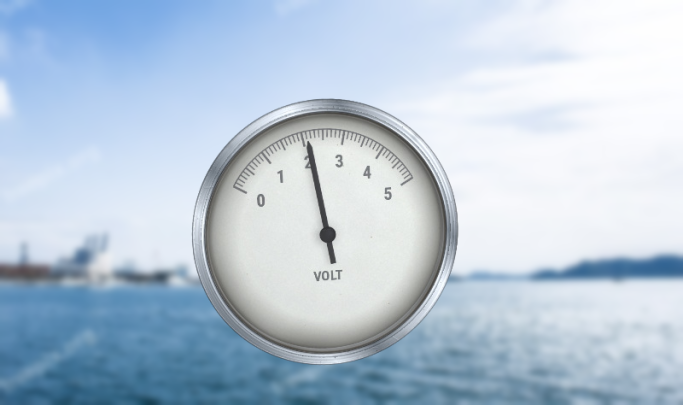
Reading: 2.1 V
